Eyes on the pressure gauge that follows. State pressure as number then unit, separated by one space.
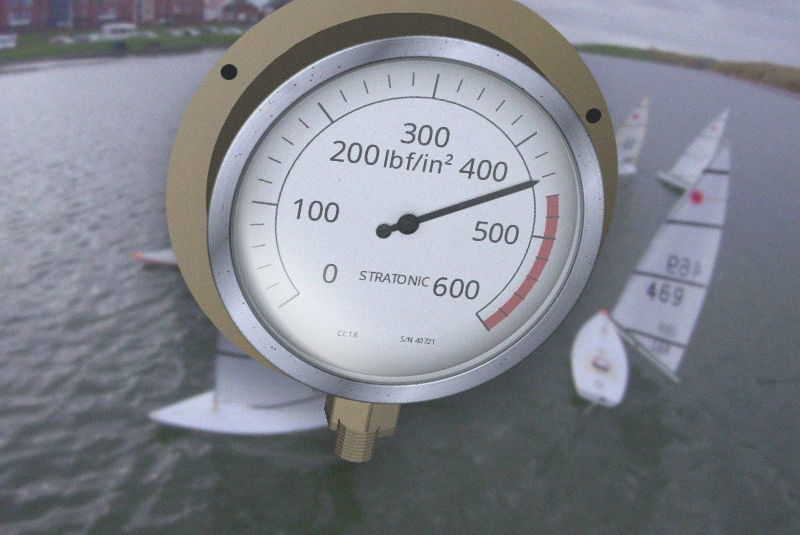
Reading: 440 psi
